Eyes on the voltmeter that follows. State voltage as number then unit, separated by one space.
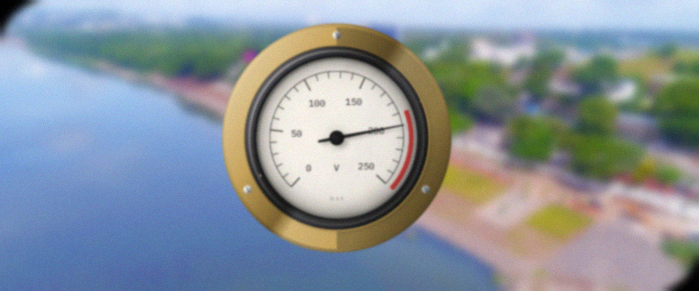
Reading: 200 V
